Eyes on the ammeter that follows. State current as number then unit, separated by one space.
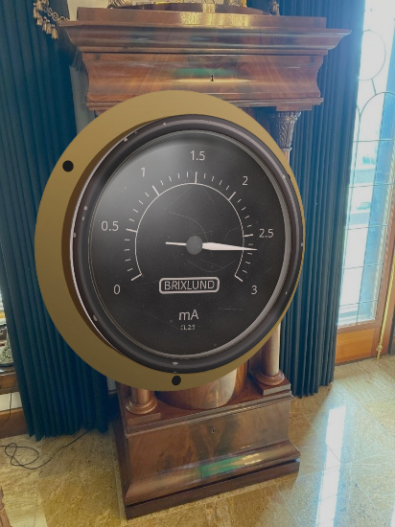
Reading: 2.65 mA
